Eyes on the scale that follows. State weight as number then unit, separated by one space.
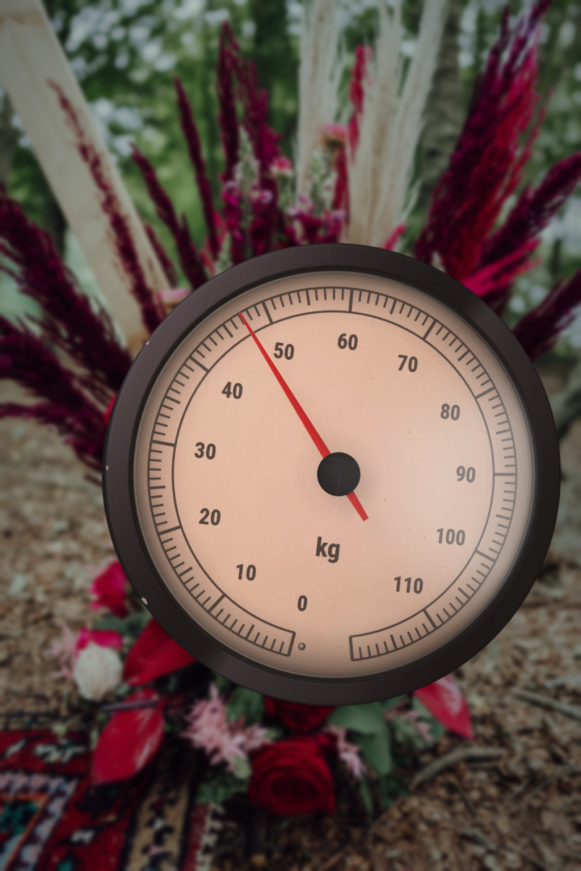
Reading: 47 kg
